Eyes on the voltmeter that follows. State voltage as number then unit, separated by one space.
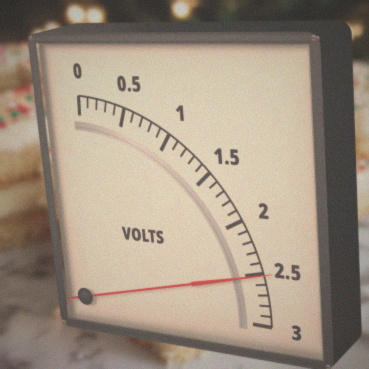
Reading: 2.5 V
